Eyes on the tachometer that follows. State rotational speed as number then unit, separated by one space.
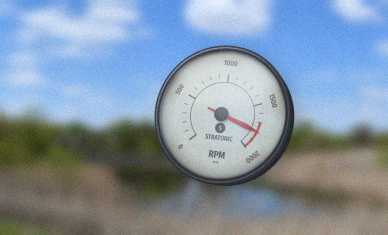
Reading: 1800 rpm
